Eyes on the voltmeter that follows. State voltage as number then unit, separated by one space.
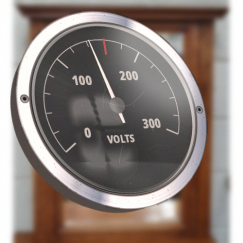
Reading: 140 V
